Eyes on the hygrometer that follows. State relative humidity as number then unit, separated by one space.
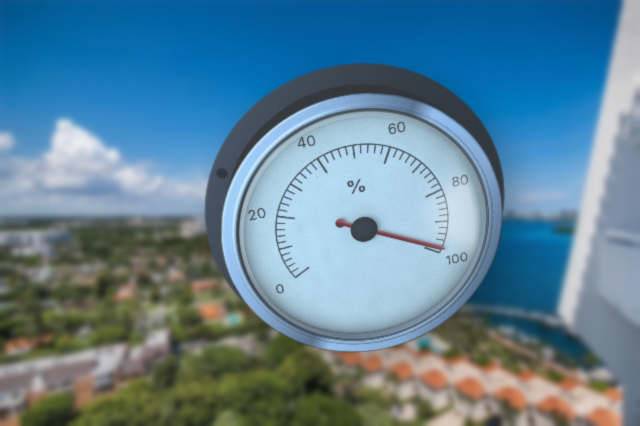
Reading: 98 %
